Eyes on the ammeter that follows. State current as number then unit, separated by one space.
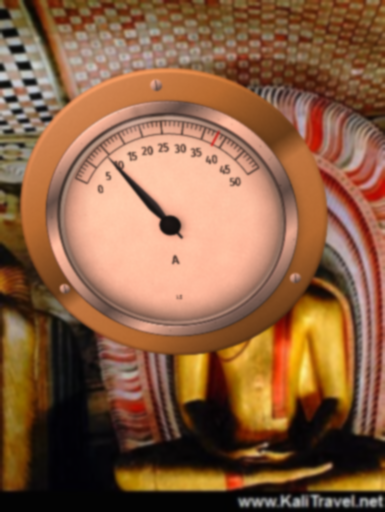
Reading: 10 A
